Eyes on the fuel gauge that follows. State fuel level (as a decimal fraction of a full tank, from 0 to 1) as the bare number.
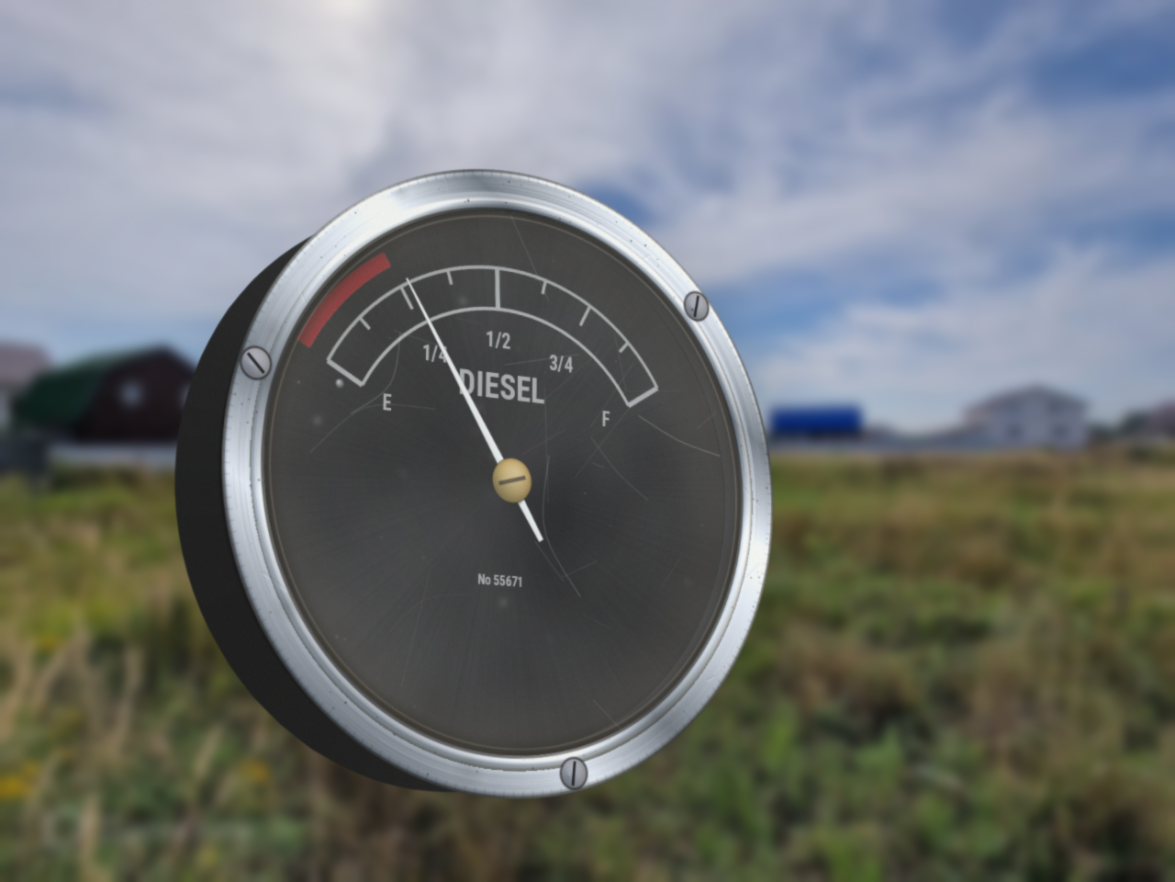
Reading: 0.25
